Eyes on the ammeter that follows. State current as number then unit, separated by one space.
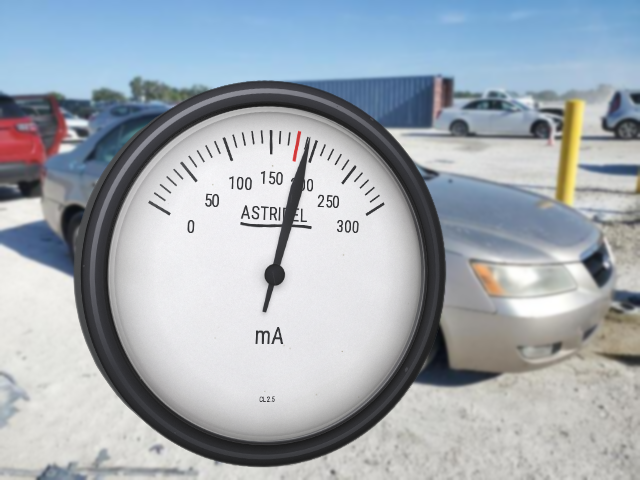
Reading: 190 mA
